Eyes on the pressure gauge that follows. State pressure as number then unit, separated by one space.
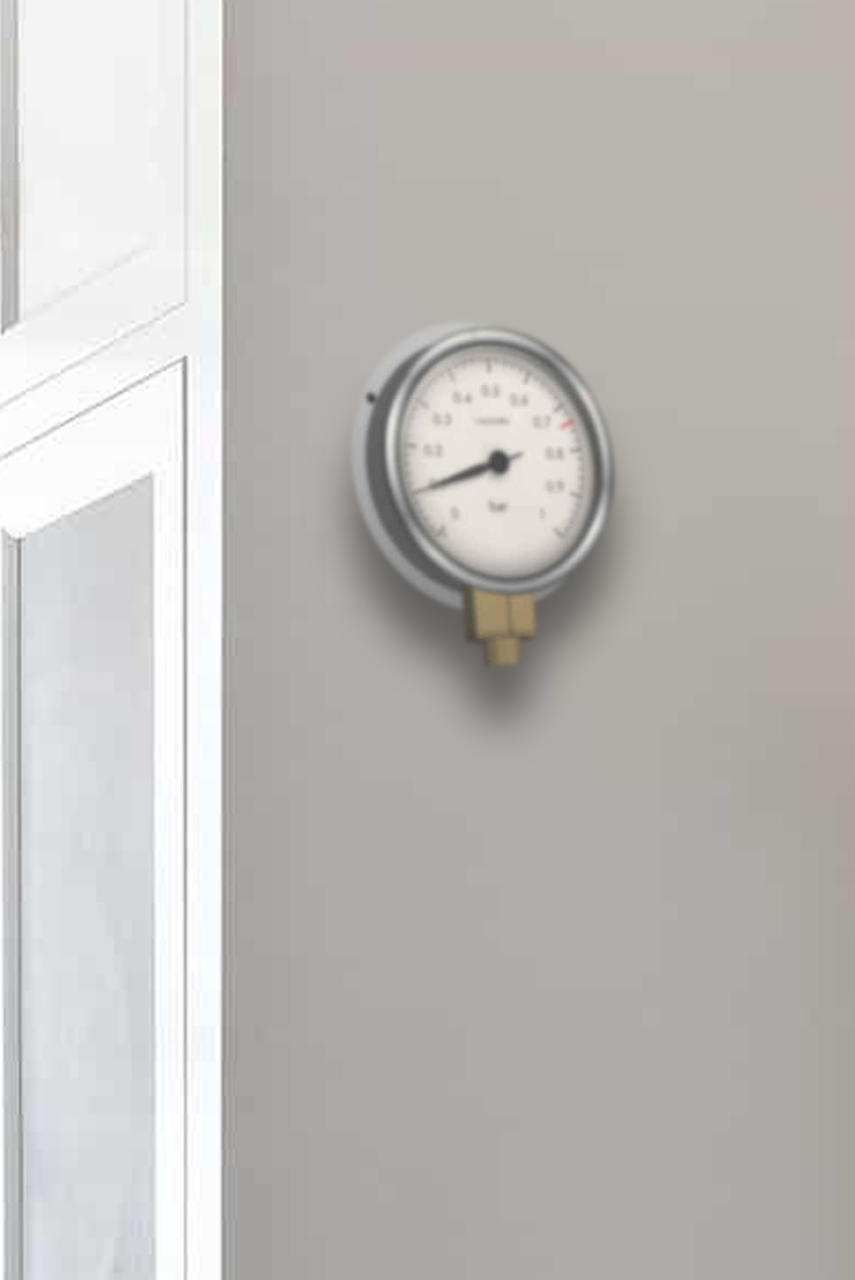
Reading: 0.1 bar
